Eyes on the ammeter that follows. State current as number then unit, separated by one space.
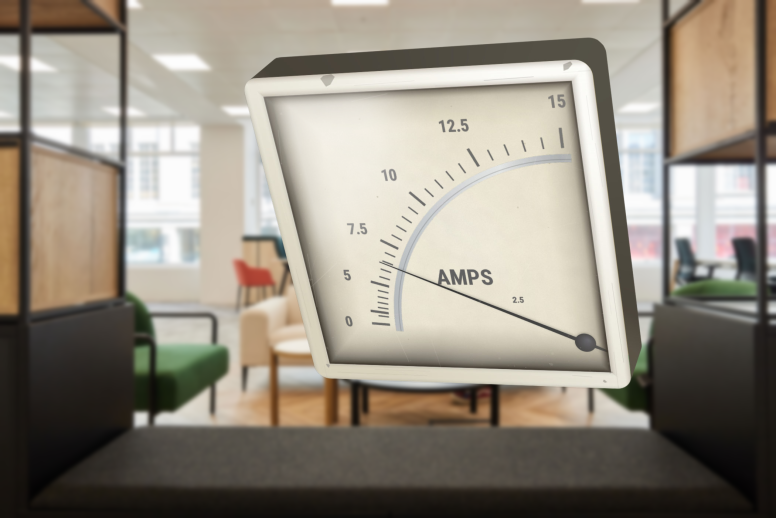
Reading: 6.5 A
